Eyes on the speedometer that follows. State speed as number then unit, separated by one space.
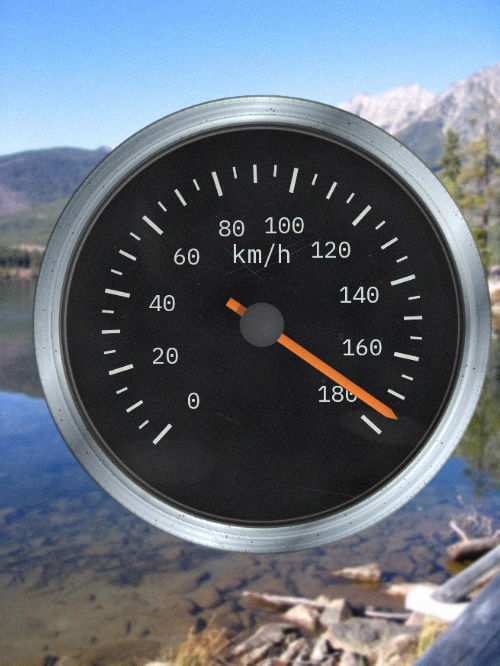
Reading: 175 km/h
